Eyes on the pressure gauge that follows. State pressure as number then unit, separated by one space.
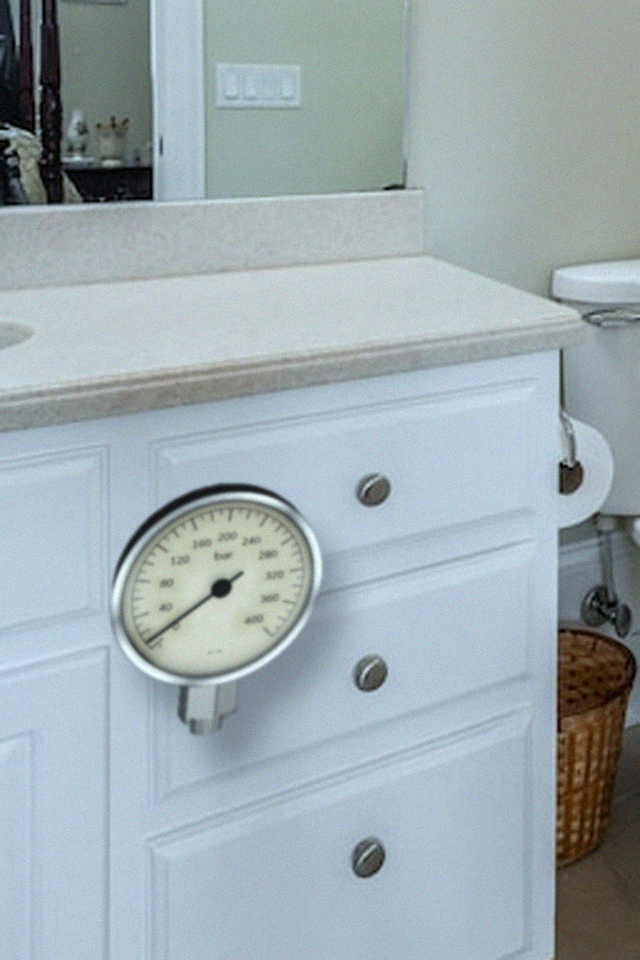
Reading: 10 bar
